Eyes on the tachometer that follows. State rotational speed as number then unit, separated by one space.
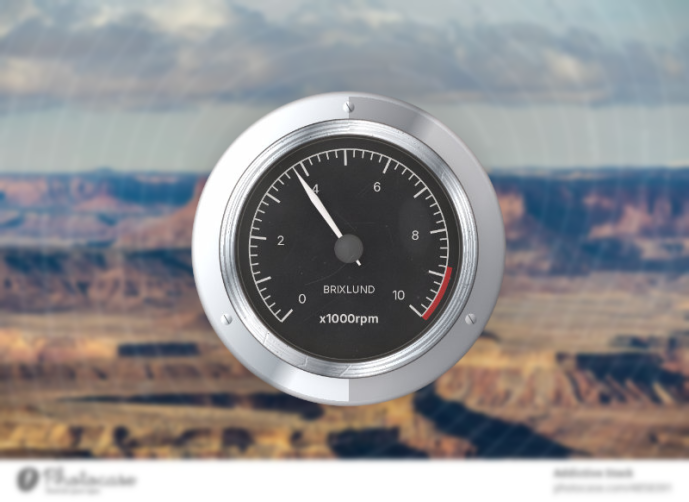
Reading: 3800 rpm
